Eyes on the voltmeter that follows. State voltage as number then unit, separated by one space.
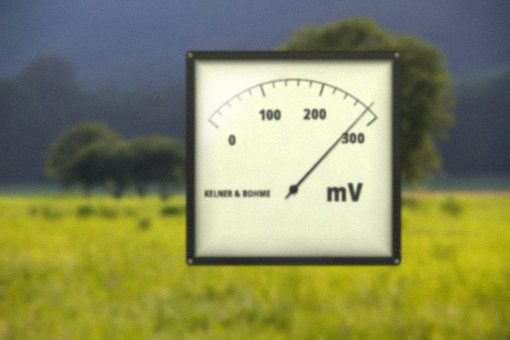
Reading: 280 mV
